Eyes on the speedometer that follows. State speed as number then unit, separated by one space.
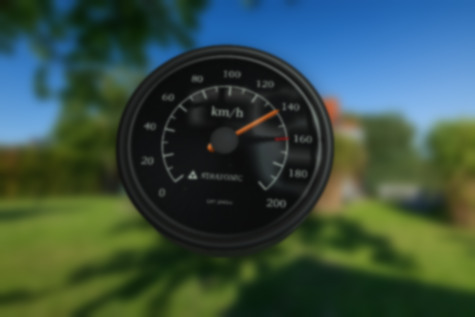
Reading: 140 km/h
